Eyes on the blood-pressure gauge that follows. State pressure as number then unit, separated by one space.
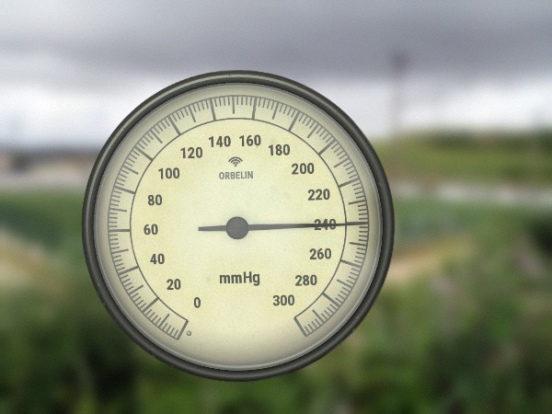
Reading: 240 mmHg
